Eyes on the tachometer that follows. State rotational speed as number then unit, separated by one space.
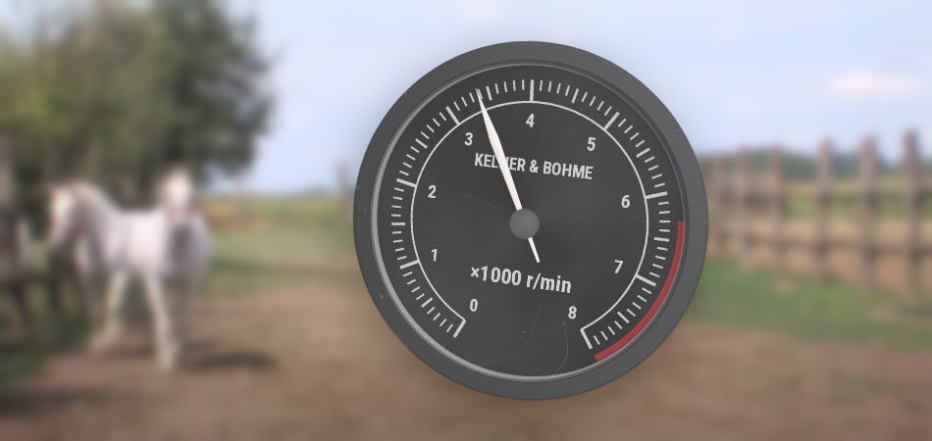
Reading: 3400 rpm
